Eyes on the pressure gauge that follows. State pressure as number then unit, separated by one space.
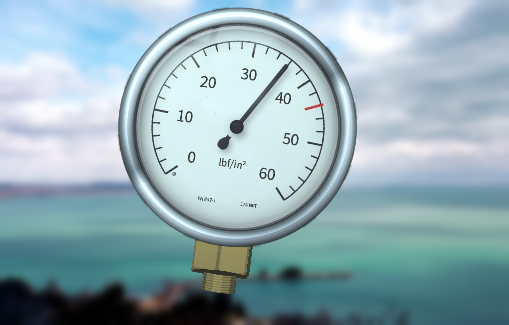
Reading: 36 psi
